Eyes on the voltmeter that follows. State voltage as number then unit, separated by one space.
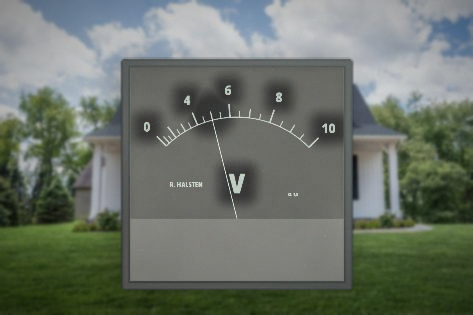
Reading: 5 V
